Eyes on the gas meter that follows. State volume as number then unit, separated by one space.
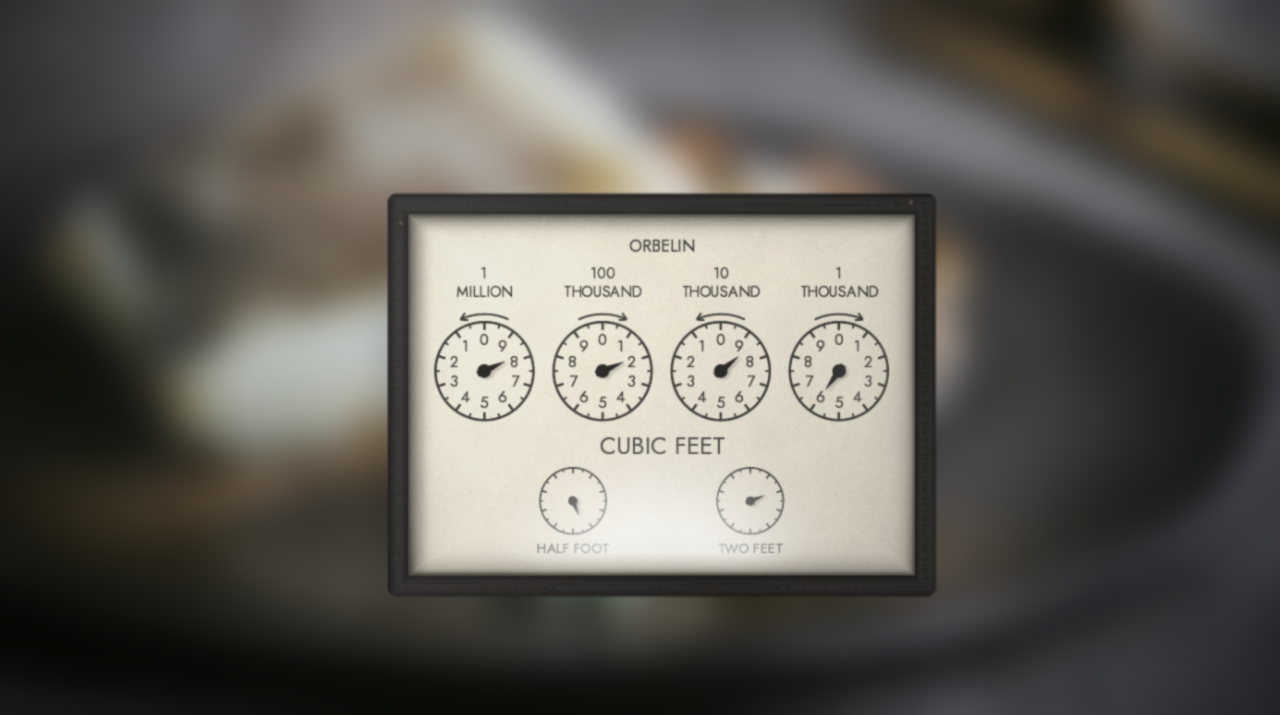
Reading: 818600 ft³
